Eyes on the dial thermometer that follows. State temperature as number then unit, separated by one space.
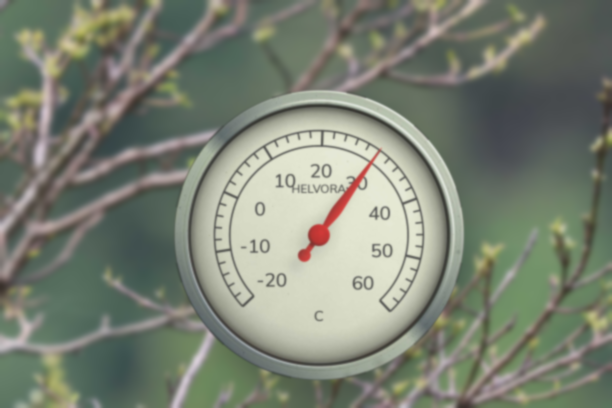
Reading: 30 °C
